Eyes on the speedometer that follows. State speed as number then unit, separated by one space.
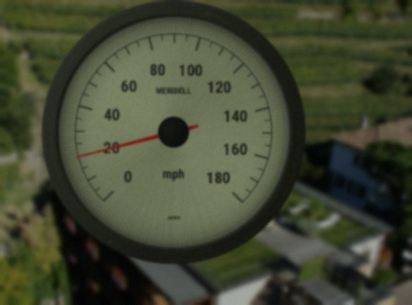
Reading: 20 mph
